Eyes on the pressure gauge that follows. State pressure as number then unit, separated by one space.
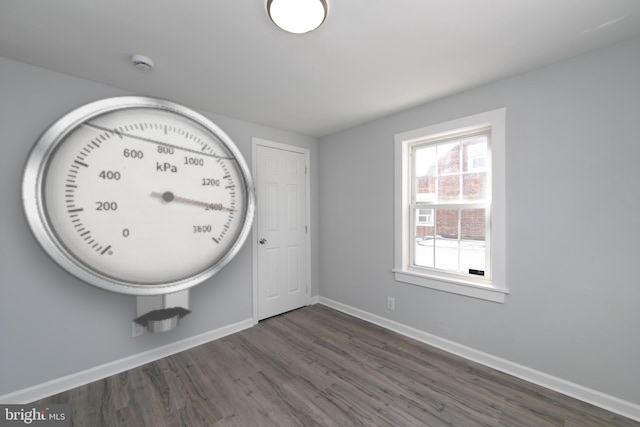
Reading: 1400 kPa
